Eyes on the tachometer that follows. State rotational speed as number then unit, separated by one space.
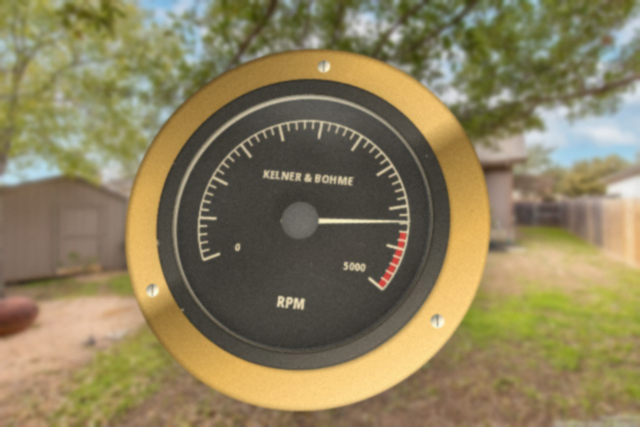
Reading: 4200 rpm
